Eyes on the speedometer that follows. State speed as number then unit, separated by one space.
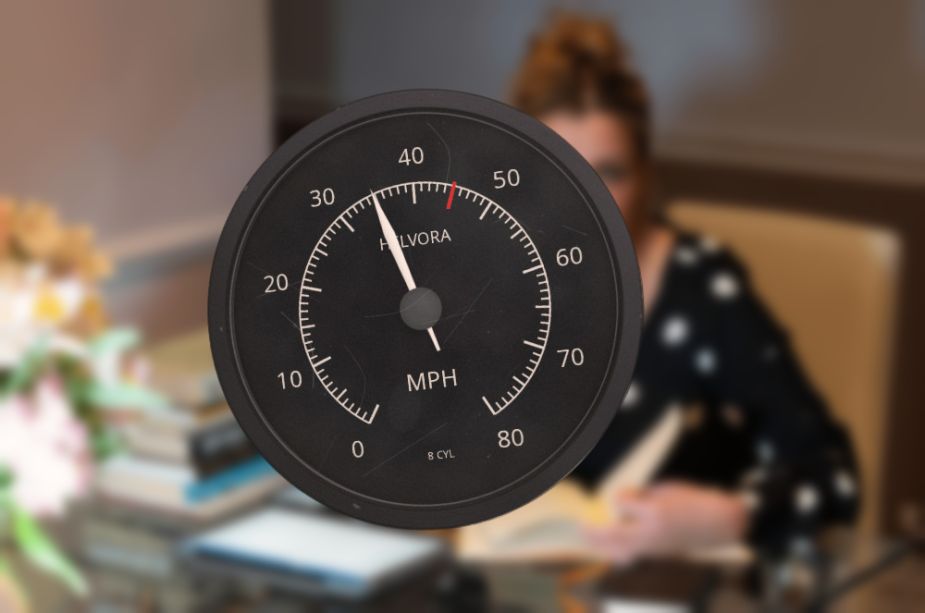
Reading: 35 mph
